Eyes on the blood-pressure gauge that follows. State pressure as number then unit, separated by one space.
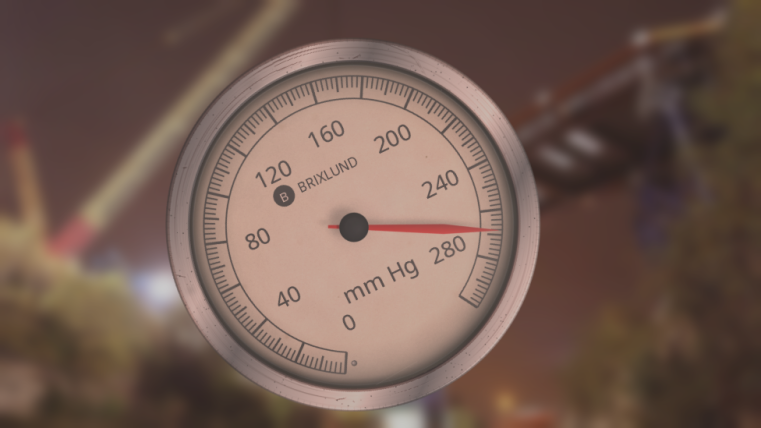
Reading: 268 mmHg
